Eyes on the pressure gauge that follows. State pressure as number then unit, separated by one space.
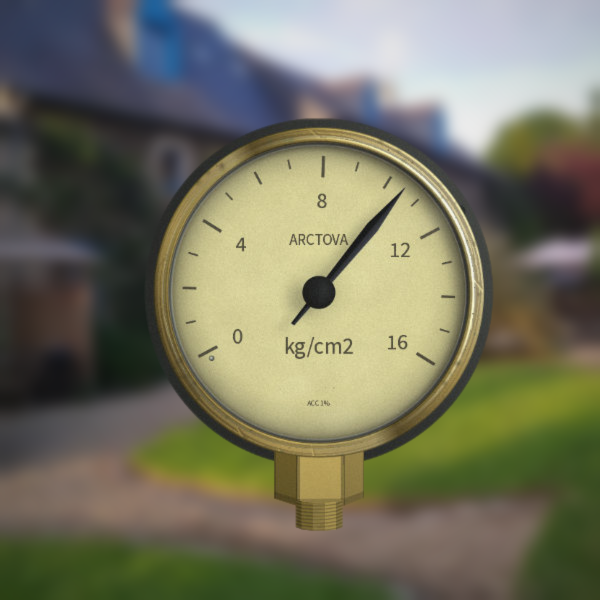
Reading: 10.5 kg/cm²
